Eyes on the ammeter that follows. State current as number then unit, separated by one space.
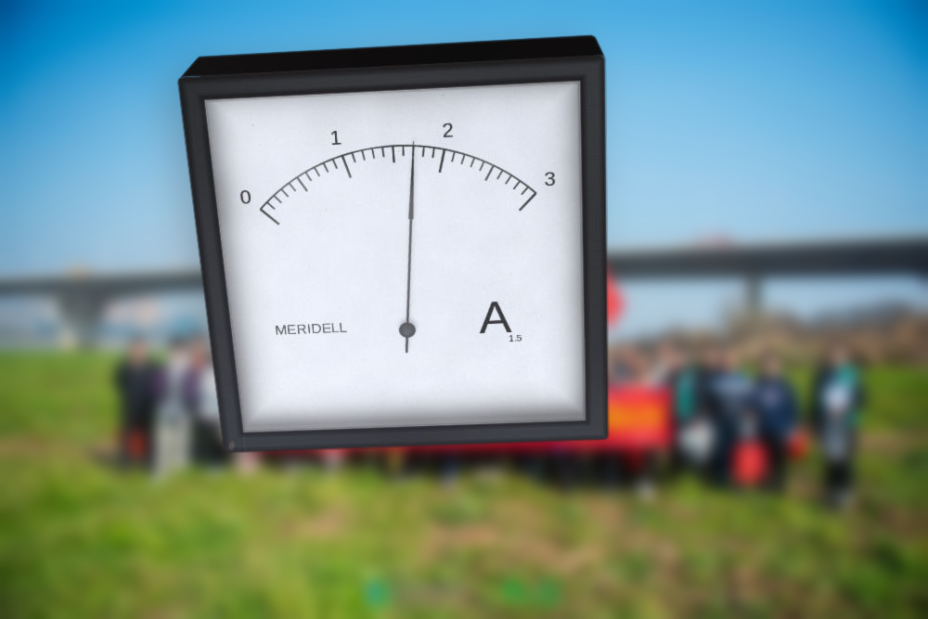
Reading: 1.7 A
